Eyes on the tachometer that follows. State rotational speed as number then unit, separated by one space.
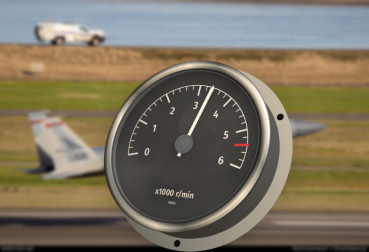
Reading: 3400 rpm
